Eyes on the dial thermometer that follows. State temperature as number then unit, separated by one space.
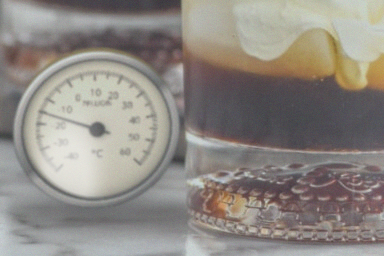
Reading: -15 °C
